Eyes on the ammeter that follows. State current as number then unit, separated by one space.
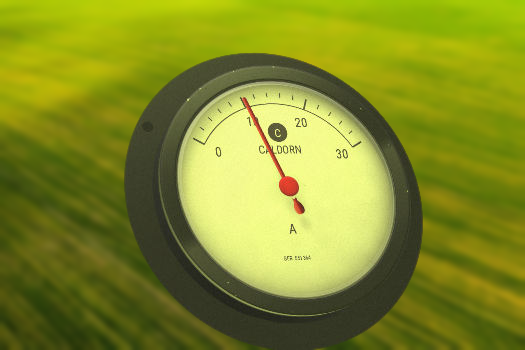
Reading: 10 A
